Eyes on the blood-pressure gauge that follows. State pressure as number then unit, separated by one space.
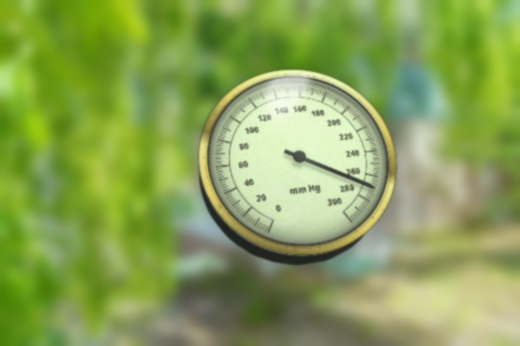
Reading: 270 mmHg
